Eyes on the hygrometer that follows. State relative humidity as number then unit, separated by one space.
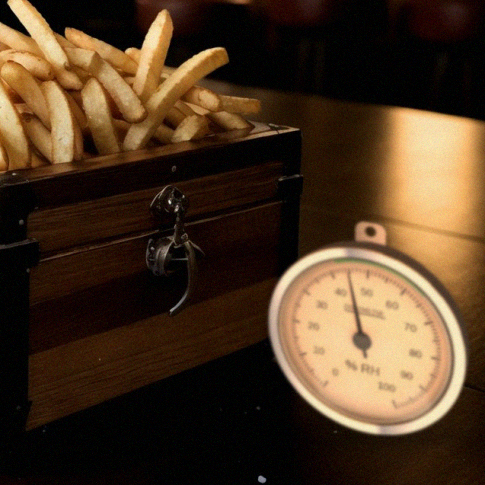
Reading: 45 %
